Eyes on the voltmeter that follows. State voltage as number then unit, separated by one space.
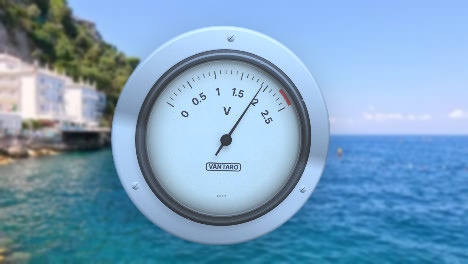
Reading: 1.9 V
